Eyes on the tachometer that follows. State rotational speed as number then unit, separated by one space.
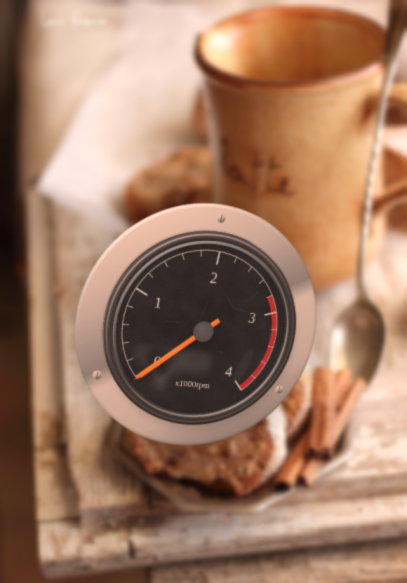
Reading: 0 rpm
